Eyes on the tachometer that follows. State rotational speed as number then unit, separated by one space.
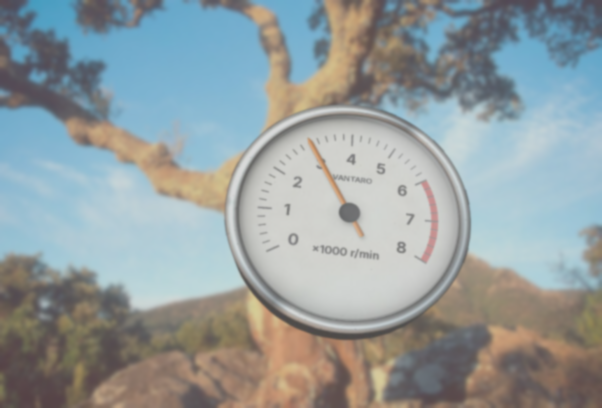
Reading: 3000 rpm
